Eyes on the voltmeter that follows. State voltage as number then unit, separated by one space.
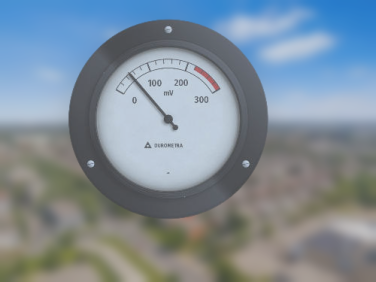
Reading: 50 mV
